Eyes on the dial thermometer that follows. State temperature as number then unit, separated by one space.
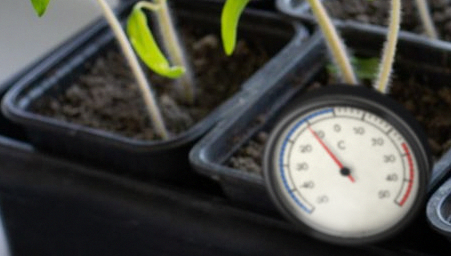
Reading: -10 °C
